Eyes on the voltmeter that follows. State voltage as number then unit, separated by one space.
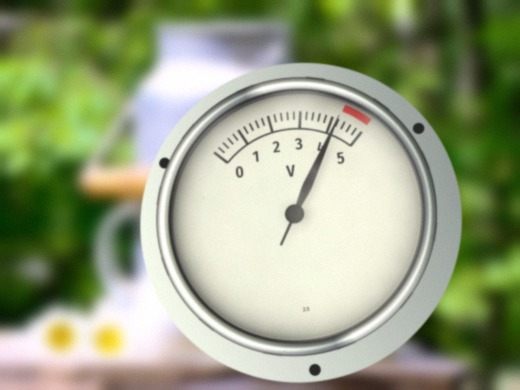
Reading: 4.2 V
